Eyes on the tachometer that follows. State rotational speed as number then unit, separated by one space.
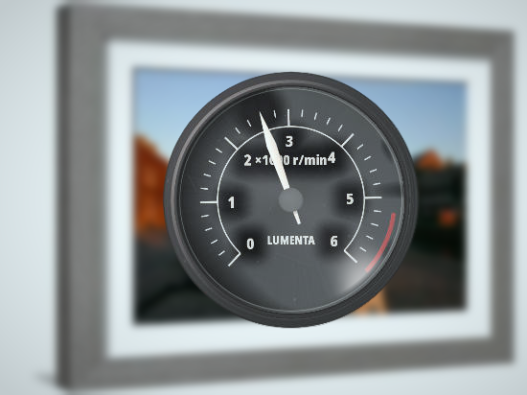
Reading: 2600 rpm
